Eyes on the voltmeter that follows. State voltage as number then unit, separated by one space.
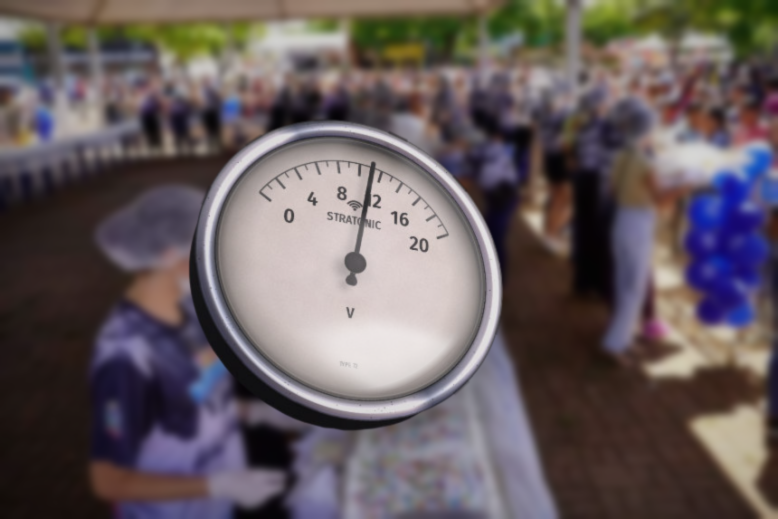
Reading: 11 V
